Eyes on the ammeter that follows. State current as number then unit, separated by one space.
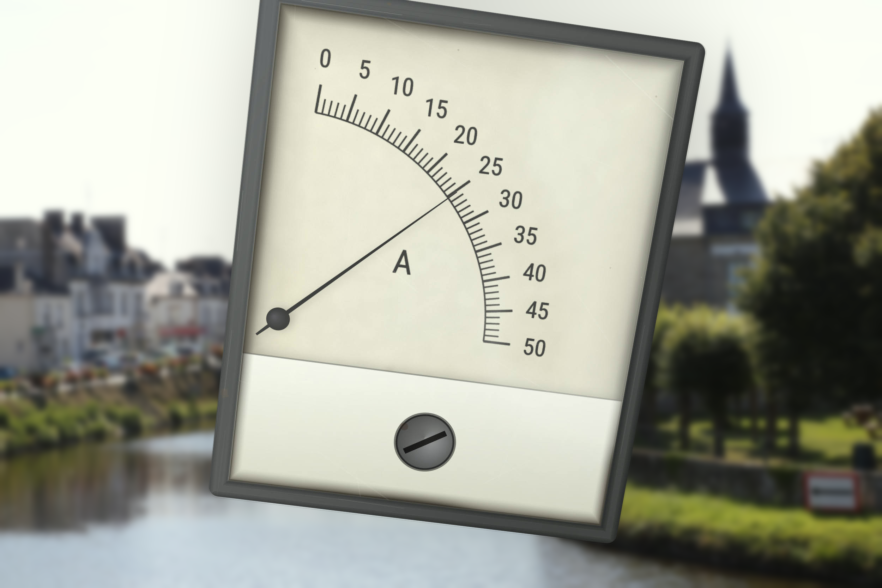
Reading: 25 A
